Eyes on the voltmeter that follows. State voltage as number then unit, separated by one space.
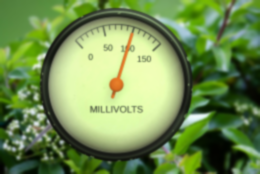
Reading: 100 mV
